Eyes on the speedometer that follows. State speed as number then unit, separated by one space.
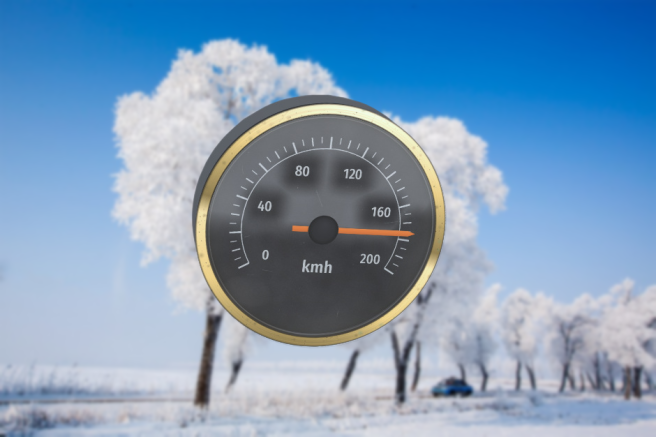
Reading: 175 km/h
